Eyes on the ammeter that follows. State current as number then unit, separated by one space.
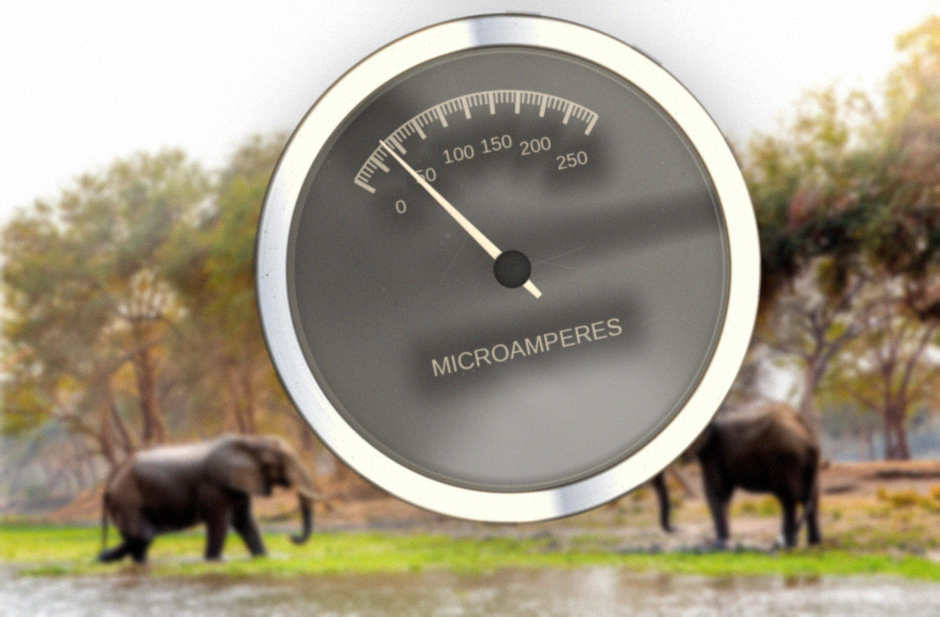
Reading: 40 µA
